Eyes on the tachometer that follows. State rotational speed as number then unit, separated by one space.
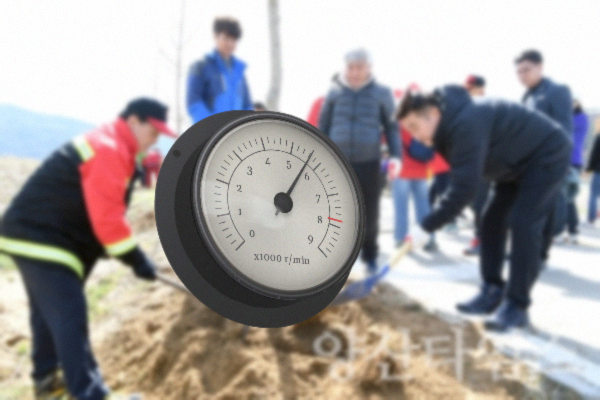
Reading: 5600 rpm
